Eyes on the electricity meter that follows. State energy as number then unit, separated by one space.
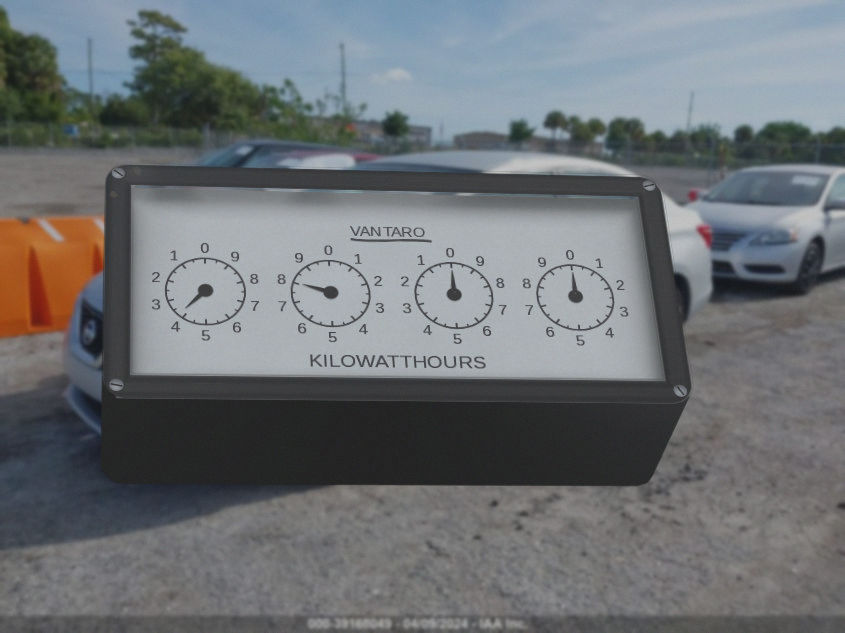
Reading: 3800 kWh
